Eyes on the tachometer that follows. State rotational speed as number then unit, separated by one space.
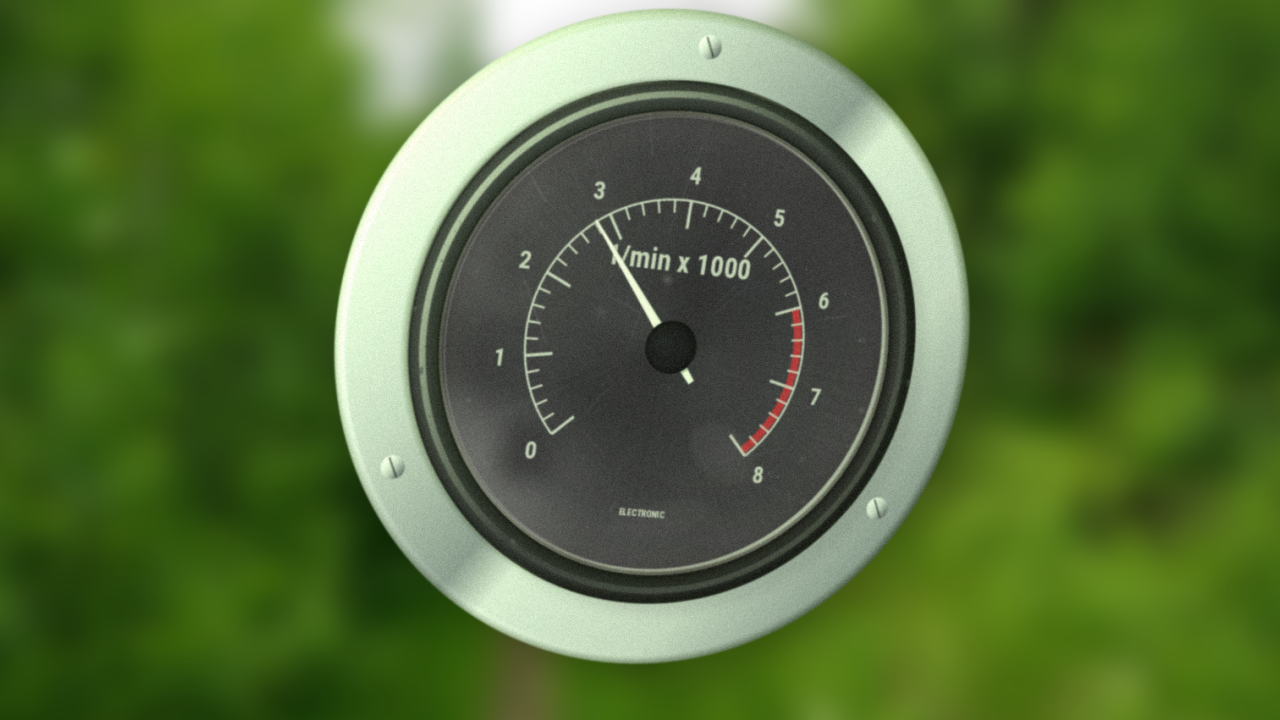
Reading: 2800 rpm
